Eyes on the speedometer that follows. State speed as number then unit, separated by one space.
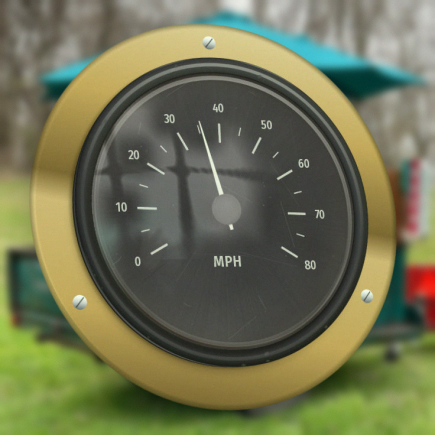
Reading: 35 mph
